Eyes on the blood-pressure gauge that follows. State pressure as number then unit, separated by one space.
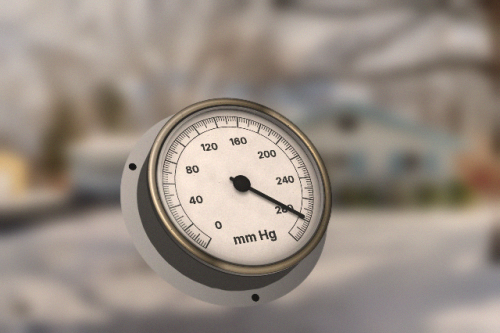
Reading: 280 mmHg
